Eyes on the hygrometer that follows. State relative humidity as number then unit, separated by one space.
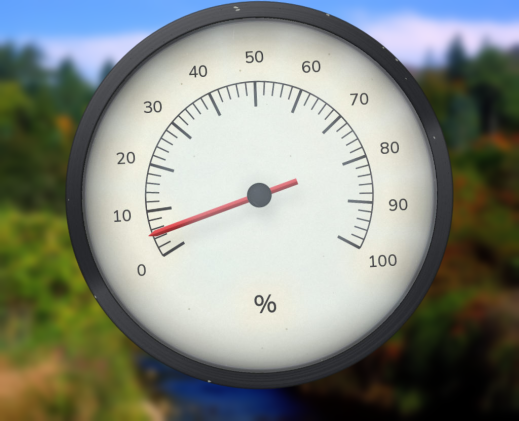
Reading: 5 %
